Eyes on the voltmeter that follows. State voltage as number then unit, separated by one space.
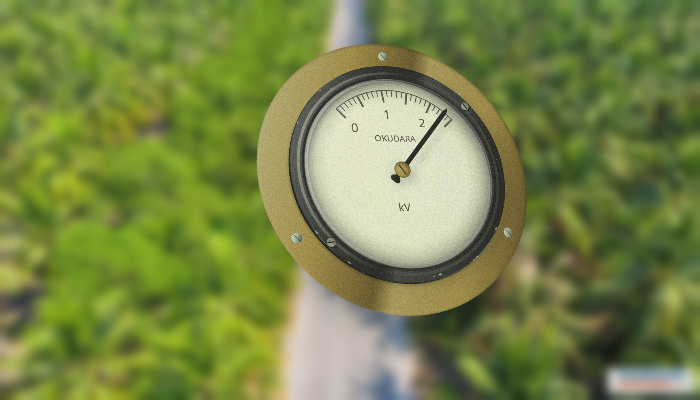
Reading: 2.3 kV
